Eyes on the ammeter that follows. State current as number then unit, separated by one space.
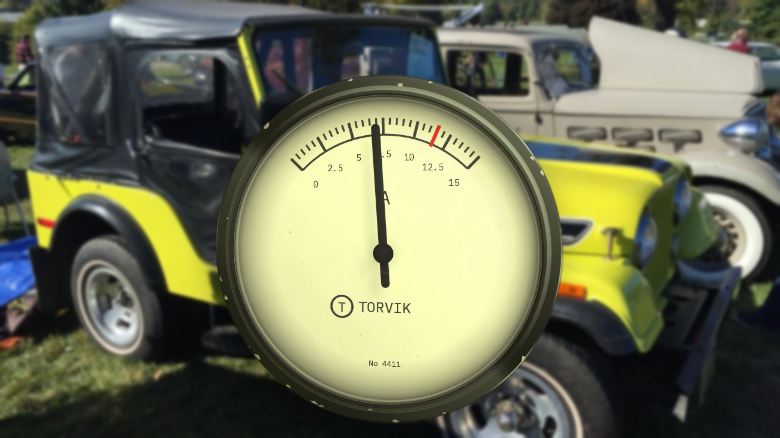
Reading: 7 A
